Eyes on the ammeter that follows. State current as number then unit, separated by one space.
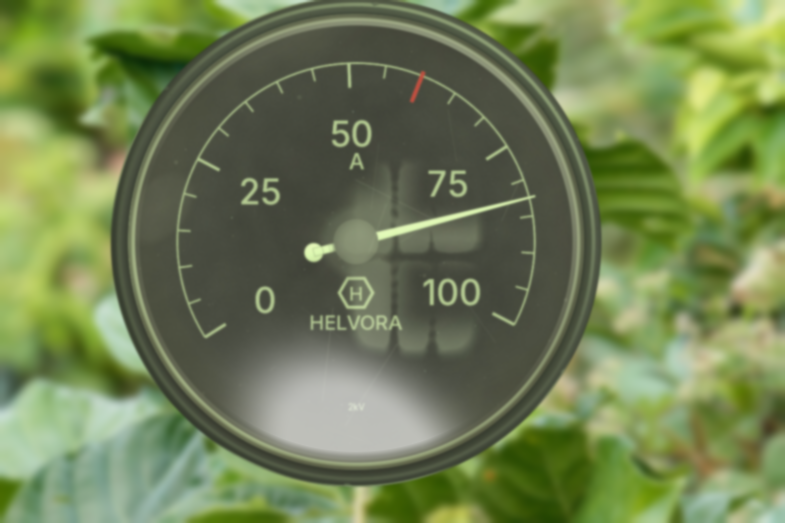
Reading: 82.5 A
